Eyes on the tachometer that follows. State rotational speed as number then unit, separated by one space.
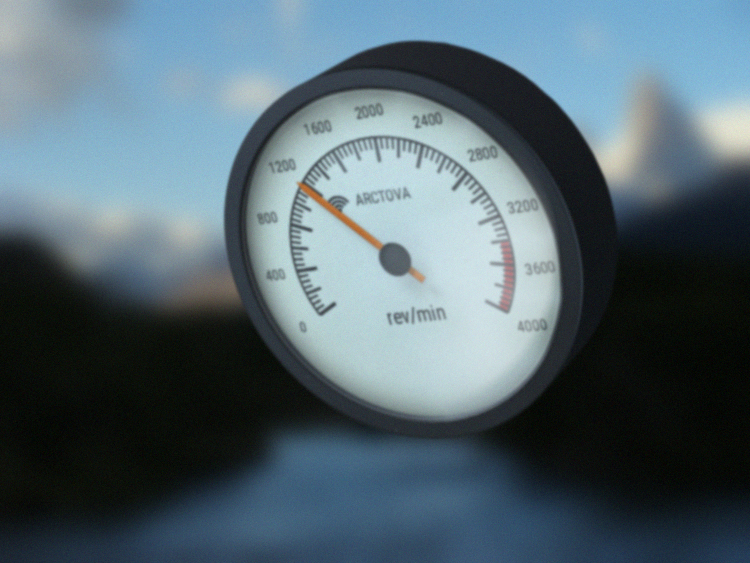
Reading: 1200 rpm
